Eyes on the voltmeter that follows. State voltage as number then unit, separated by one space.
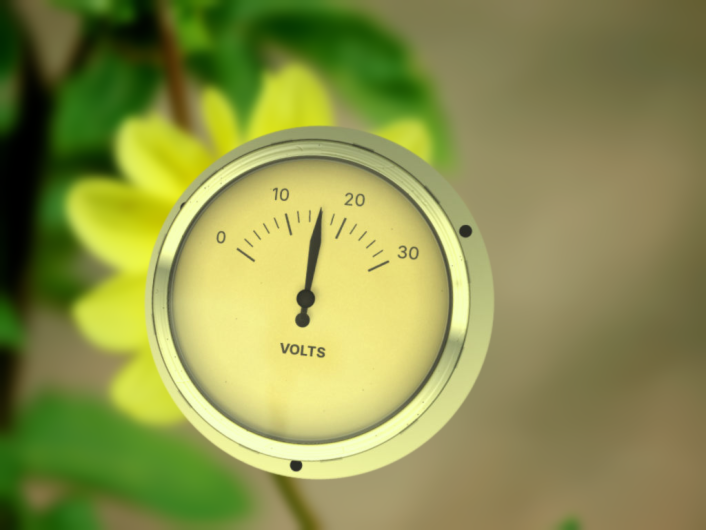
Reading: 16 V
